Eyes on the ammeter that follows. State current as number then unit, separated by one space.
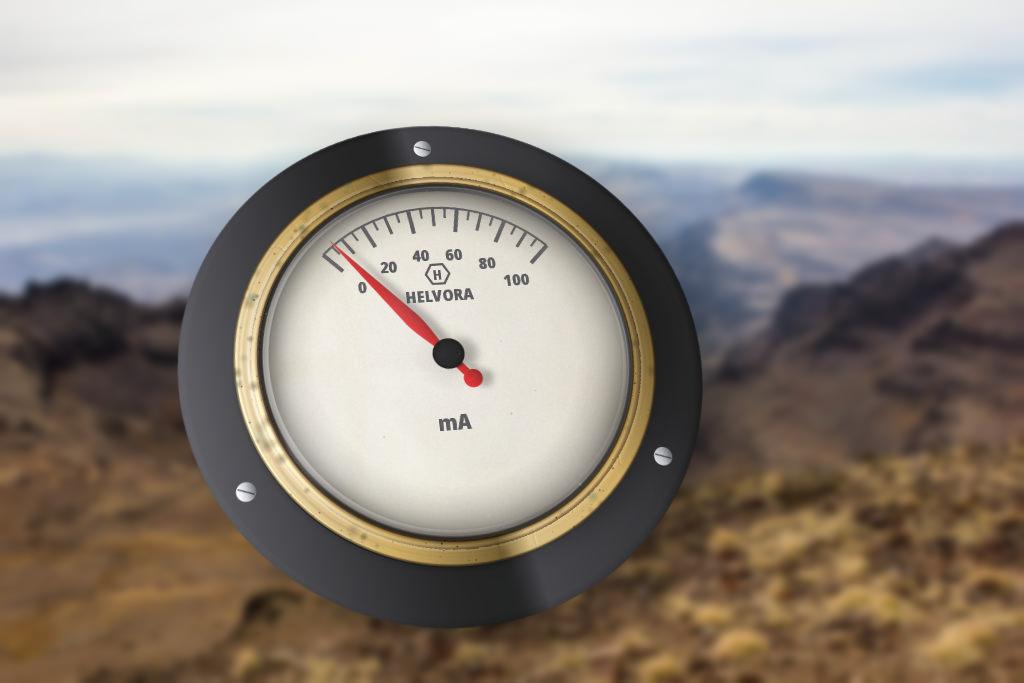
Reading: 5 mA
